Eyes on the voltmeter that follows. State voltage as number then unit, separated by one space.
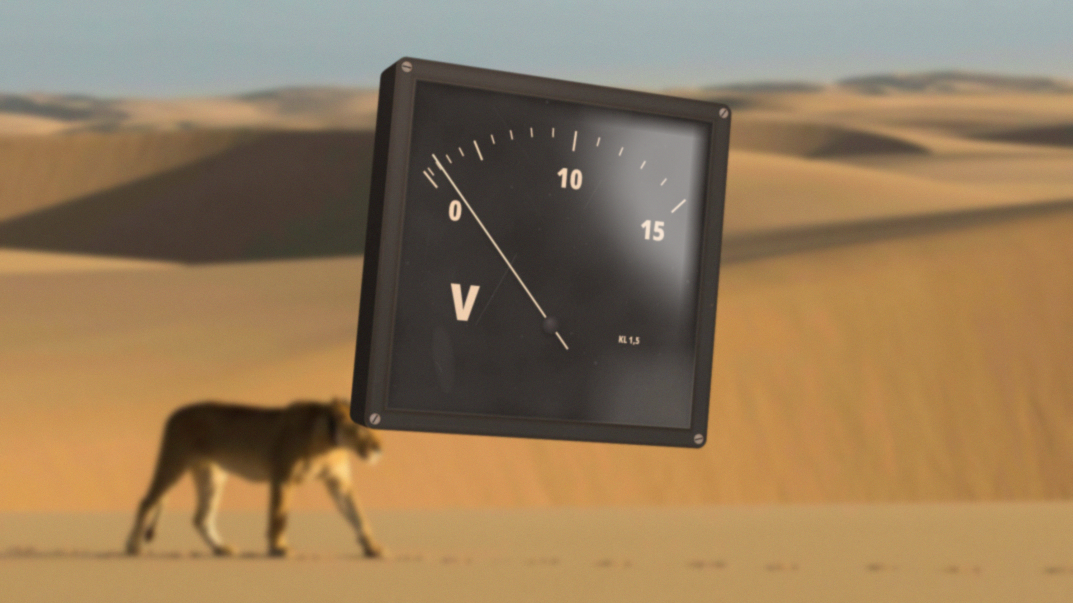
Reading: 2 V
